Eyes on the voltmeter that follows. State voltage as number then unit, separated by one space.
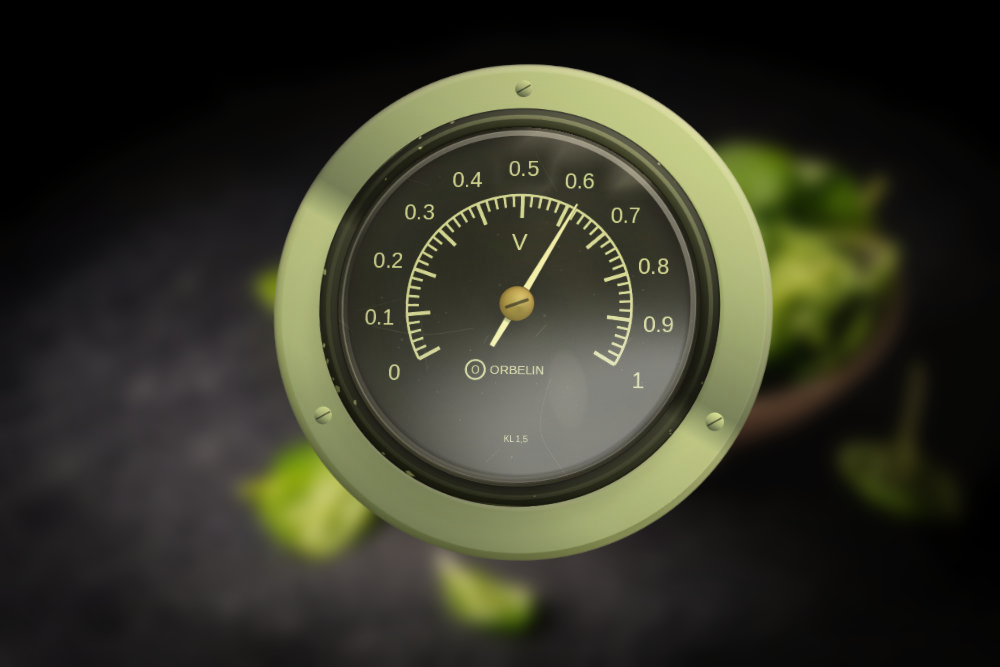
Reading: 0.62 V
